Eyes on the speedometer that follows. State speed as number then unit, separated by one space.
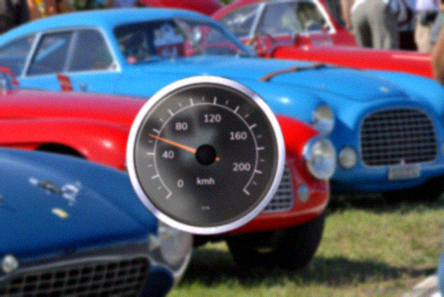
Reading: 55 km/h
